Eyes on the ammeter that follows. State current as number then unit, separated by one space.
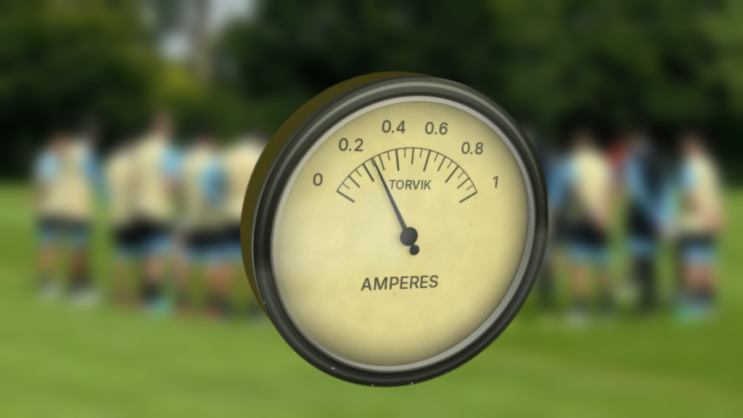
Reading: 0.25 A
